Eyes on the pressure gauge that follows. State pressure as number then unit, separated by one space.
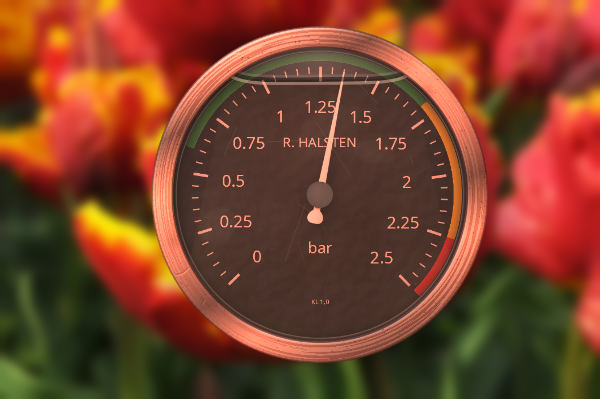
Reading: 1.35 bar
